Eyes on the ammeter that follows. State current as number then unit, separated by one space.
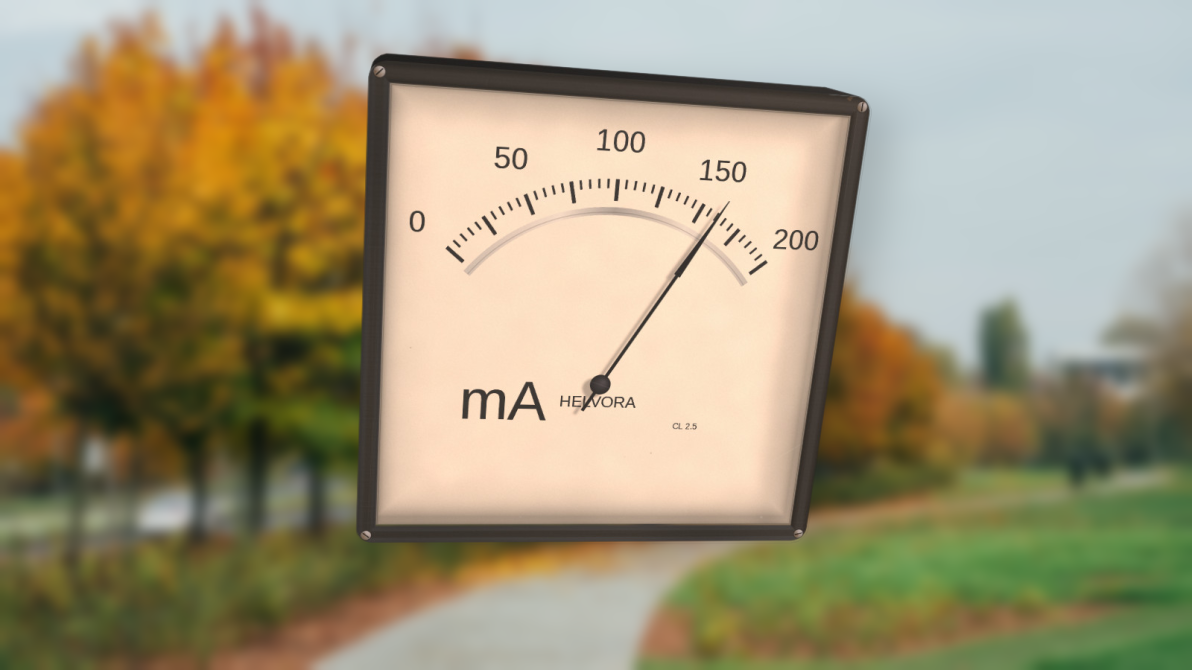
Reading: 160 mA
